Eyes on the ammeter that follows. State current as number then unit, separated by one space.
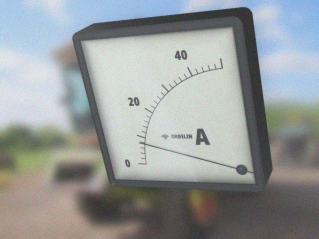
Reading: 8 A
